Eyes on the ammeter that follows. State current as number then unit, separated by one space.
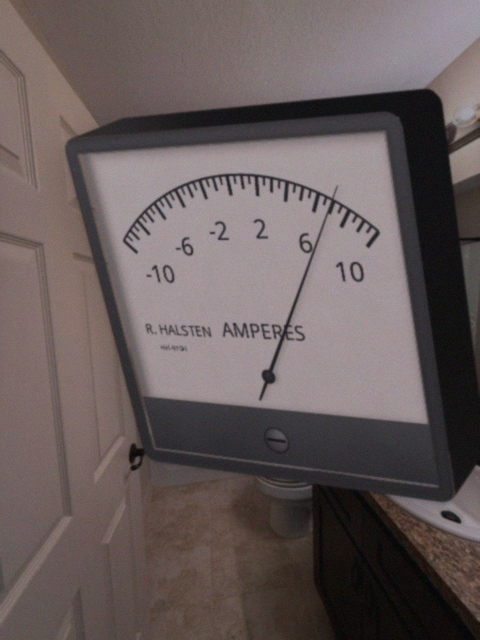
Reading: 7 A
